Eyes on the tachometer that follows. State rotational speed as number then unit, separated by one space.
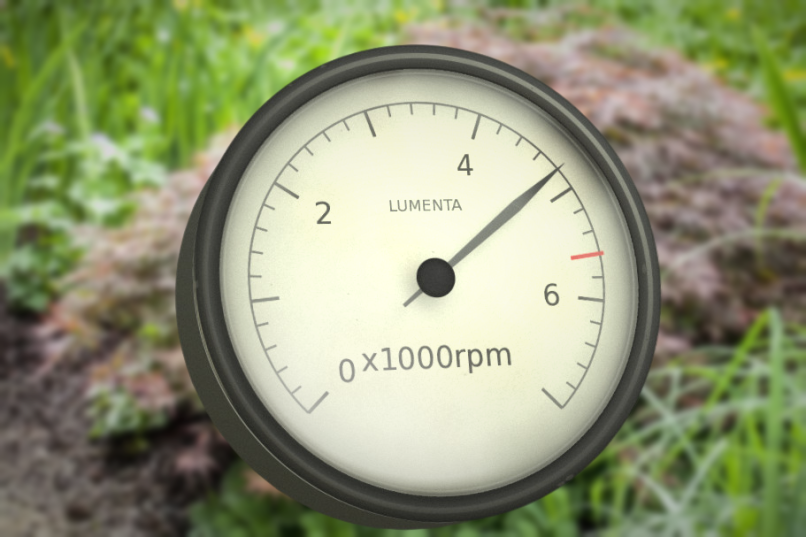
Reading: 4800 rpm
